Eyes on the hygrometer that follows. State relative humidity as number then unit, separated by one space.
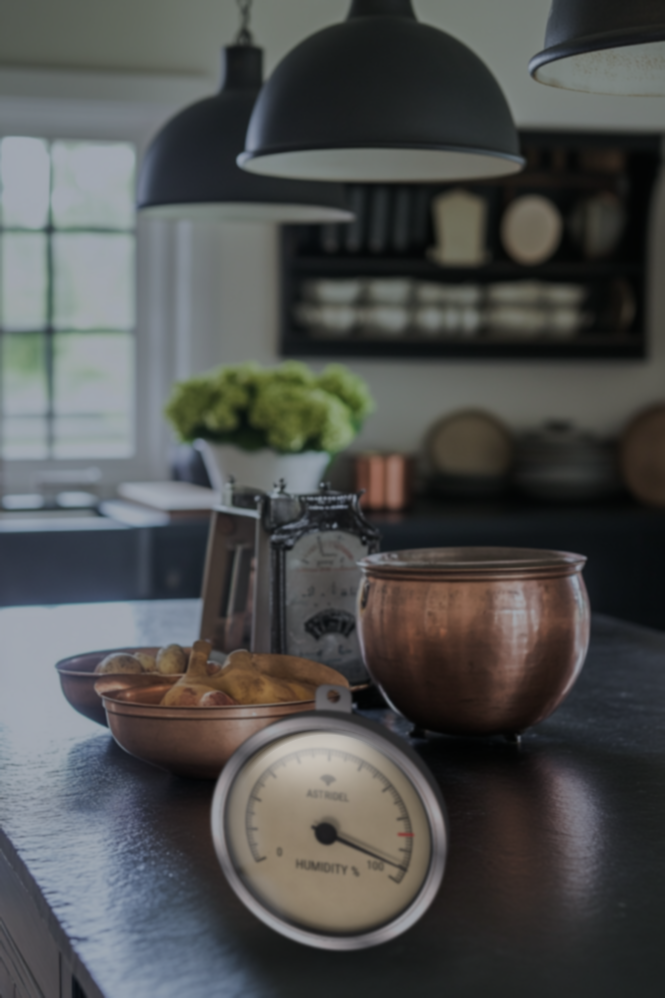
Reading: 95 %
